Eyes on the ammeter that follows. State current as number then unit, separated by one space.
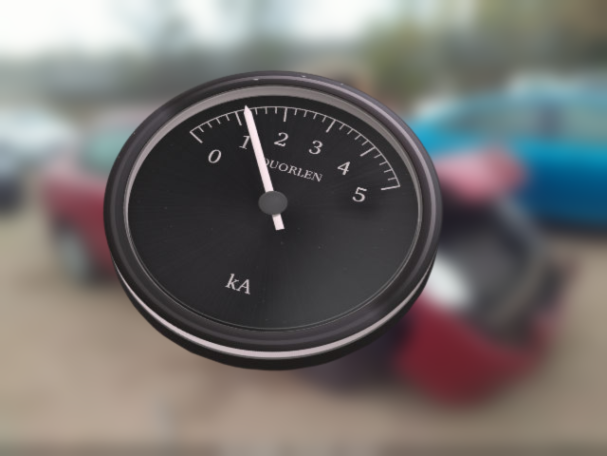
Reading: 1.2 kA
